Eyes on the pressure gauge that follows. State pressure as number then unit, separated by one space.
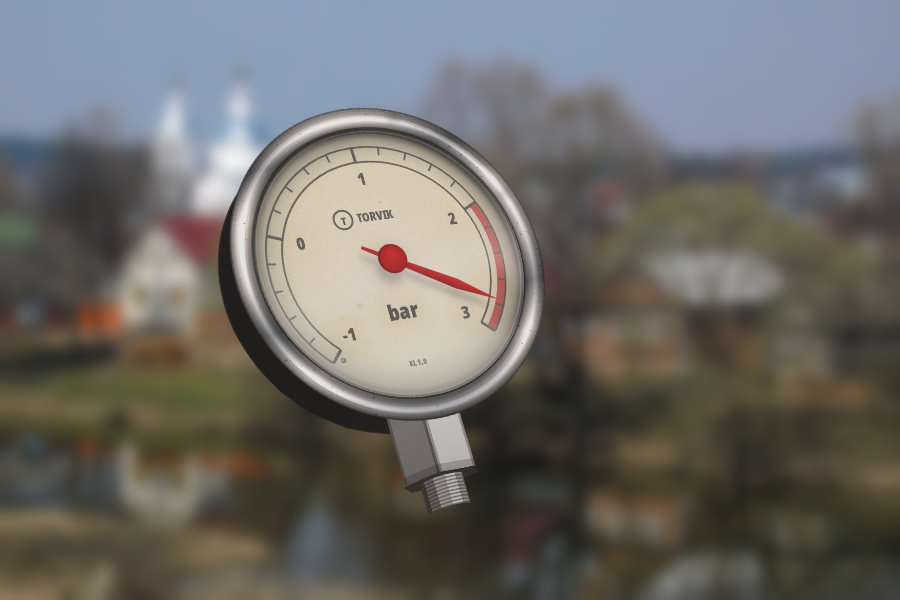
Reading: 2.8 bar
